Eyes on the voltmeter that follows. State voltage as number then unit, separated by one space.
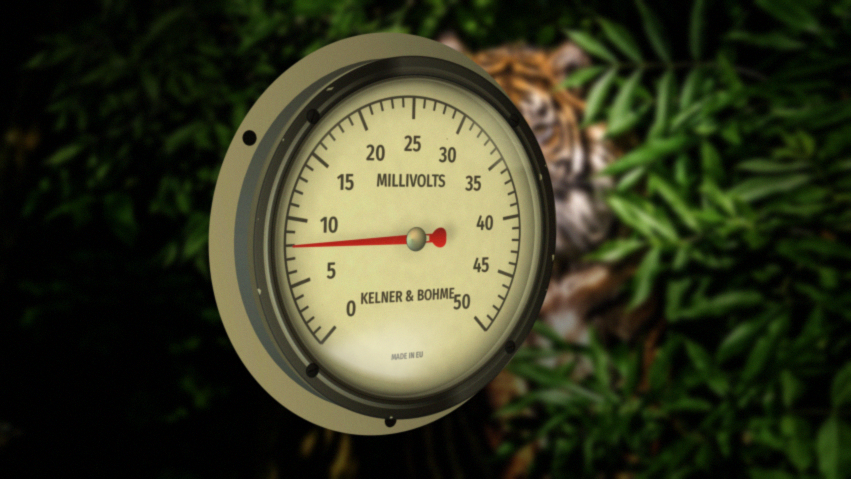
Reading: 8 mV
